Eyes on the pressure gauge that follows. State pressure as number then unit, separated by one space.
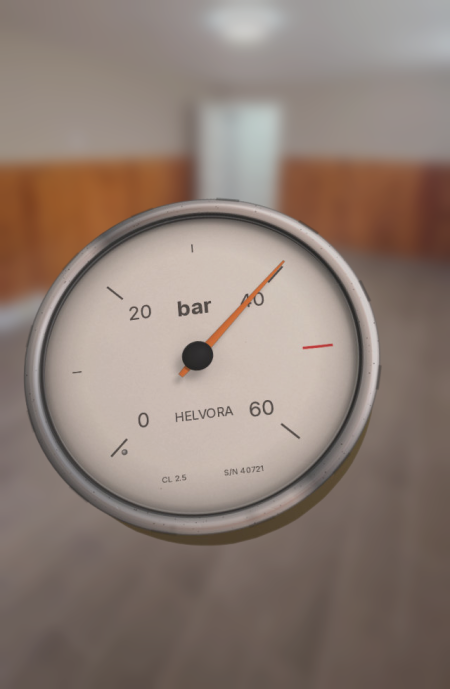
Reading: 40 bar
